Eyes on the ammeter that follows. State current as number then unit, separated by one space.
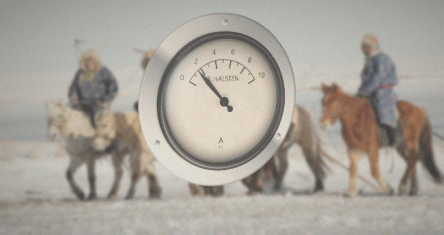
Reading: 1.5 A
